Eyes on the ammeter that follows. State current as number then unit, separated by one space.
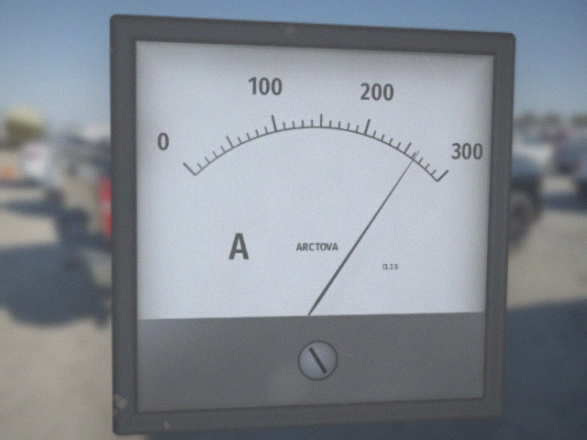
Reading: 260 A
